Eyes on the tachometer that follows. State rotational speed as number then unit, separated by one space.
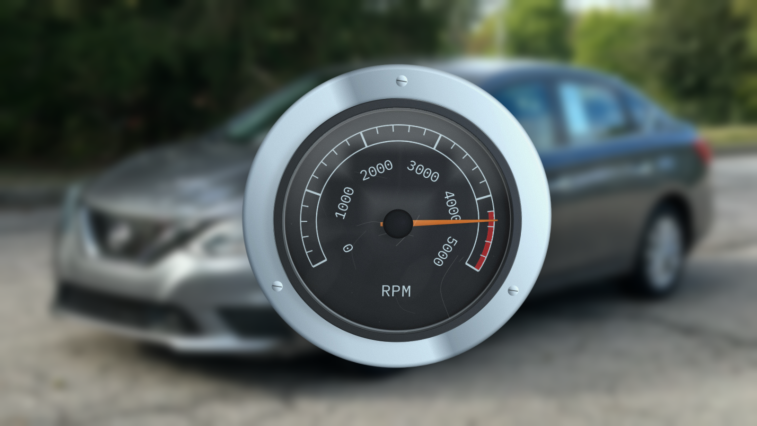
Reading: 4300 rpm
